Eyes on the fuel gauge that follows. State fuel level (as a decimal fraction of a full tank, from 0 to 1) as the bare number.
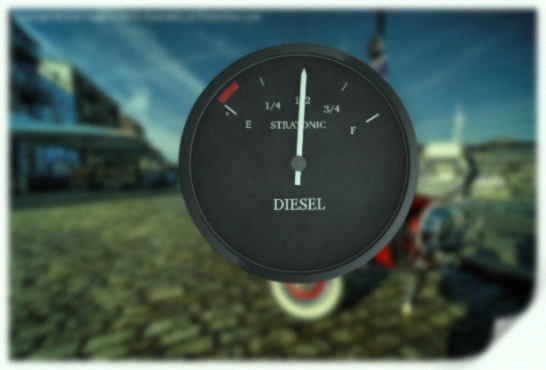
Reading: 0.5
